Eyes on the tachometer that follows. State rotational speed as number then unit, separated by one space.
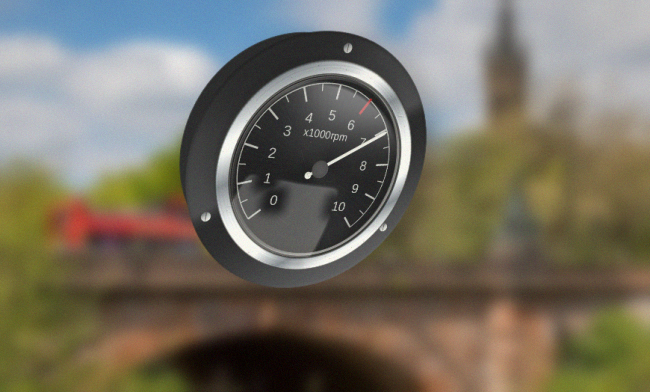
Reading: 7000 rpm
